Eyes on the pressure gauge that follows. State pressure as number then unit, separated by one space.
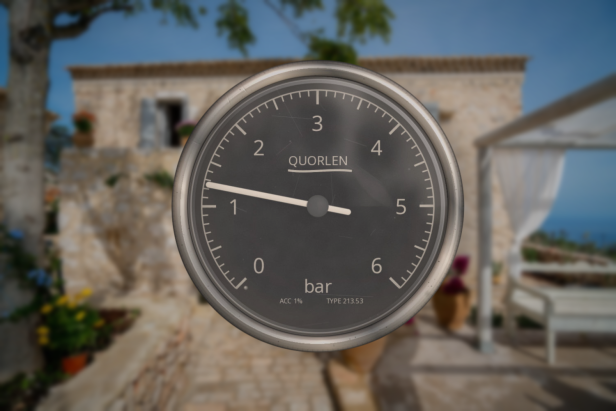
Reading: 1.25 bar
